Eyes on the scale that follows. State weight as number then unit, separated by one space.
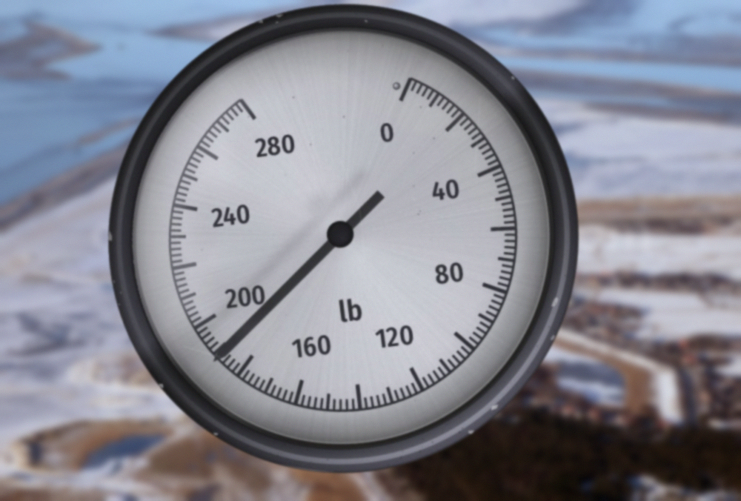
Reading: 188 lb
